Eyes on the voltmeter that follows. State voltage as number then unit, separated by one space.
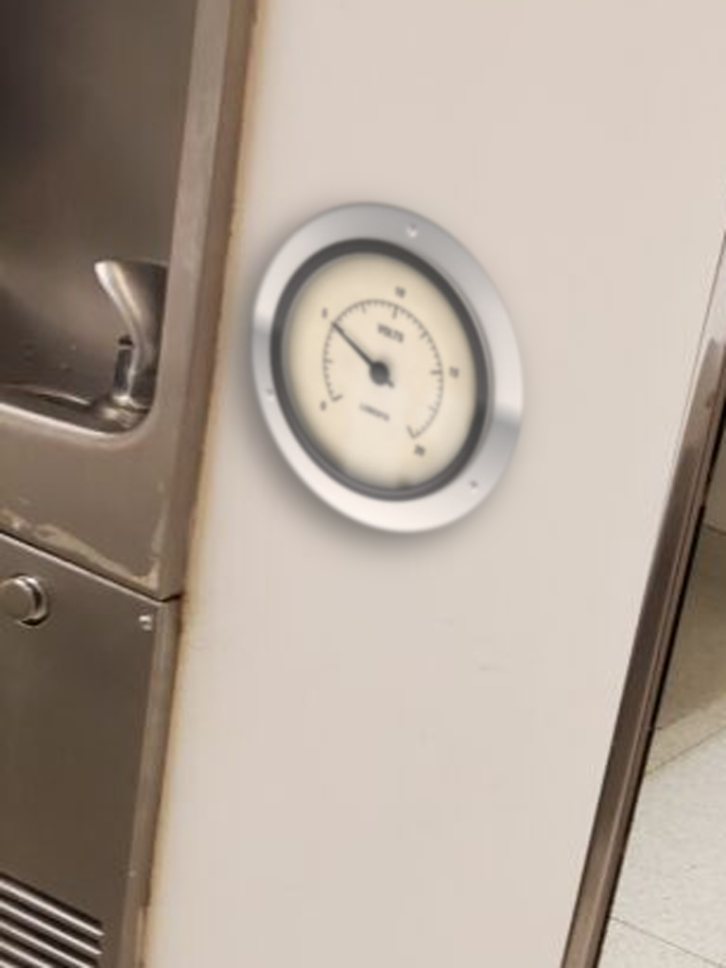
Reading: 5 V
